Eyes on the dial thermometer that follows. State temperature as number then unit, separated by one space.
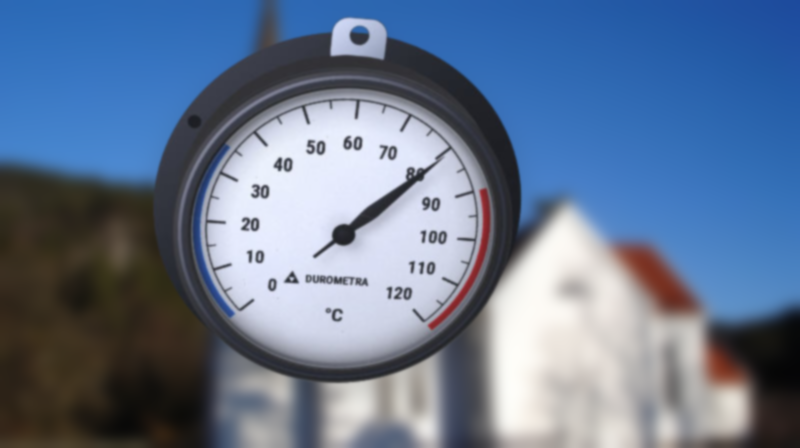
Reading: 80 °C
